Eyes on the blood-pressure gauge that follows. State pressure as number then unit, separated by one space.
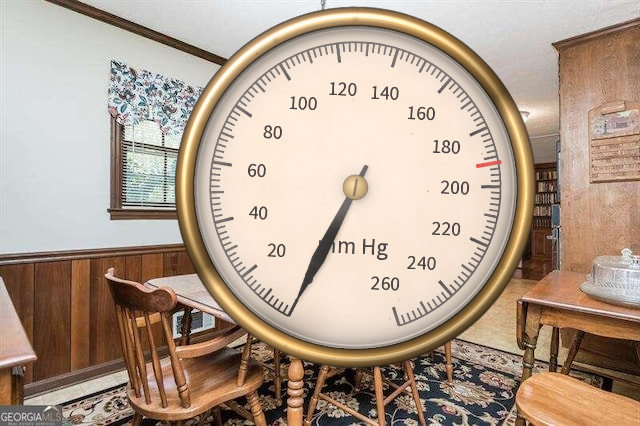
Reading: 0 mmHg
